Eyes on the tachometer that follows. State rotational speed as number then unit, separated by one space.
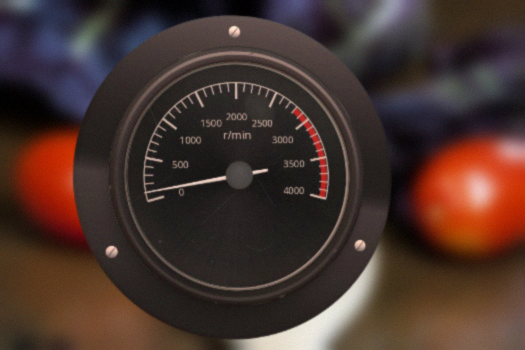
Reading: 100 rpm
